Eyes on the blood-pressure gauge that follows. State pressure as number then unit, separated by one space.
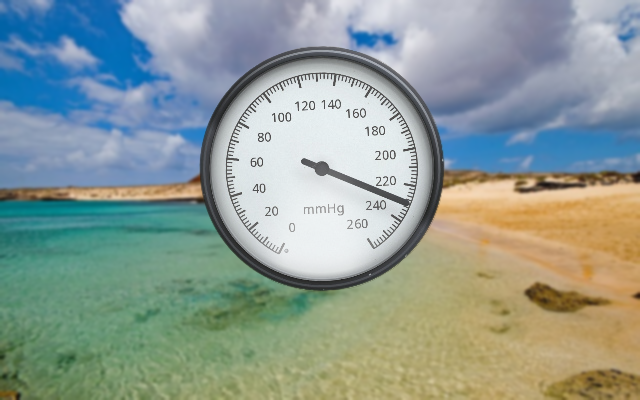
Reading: 230 mmHg
